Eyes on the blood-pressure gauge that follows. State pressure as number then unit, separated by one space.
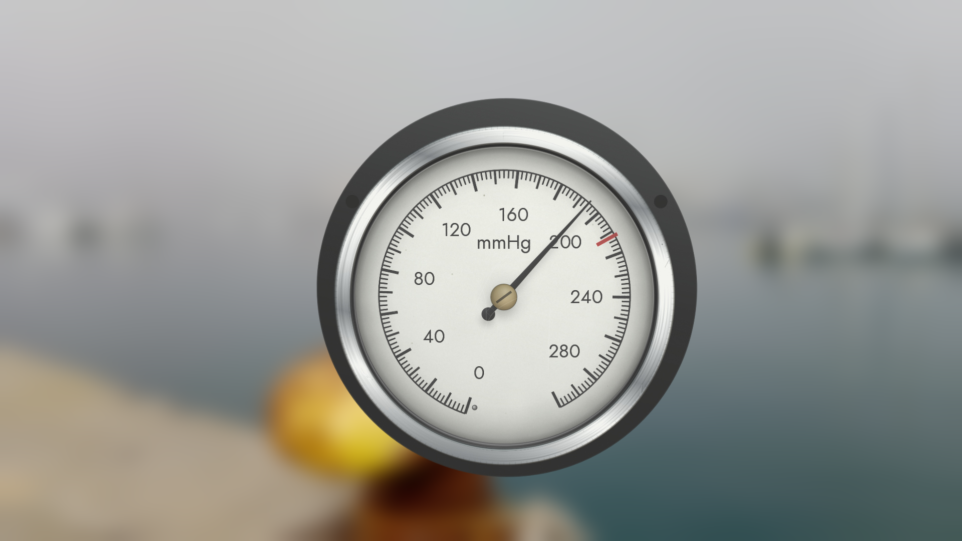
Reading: 194 mmHg
